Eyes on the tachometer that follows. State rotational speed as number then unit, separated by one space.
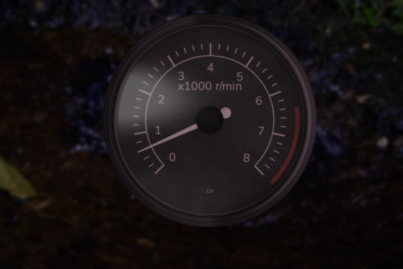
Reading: 600 rpm
